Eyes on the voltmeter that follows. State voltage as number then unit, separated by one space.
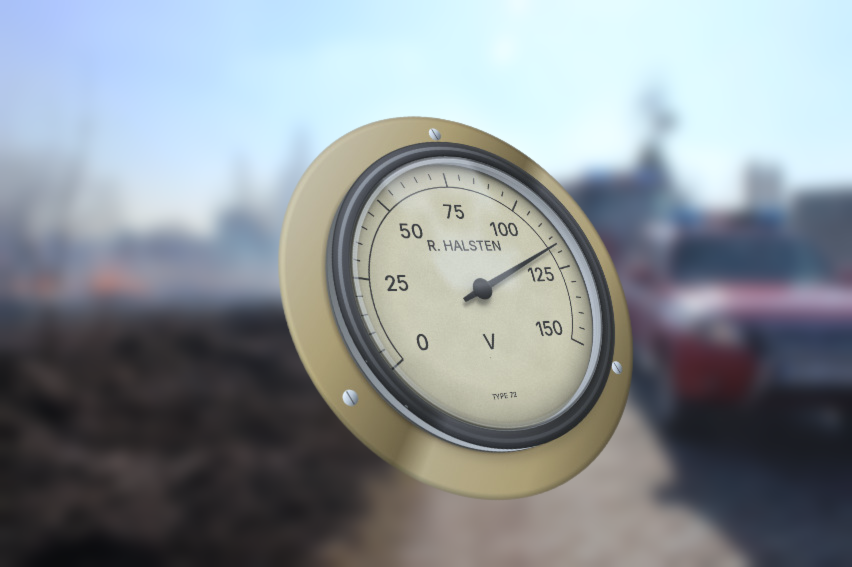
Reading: 117.5 V
